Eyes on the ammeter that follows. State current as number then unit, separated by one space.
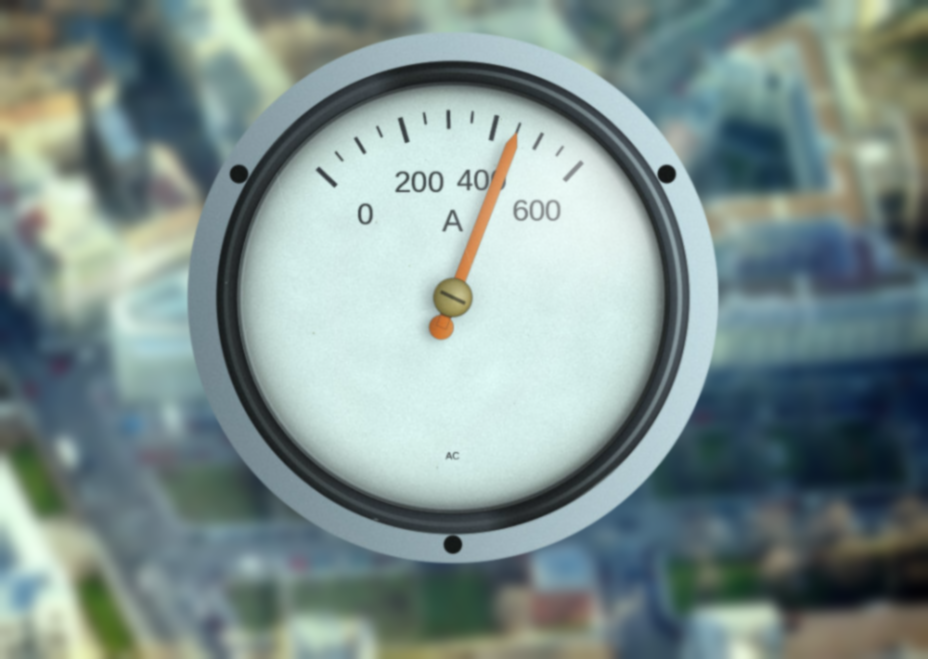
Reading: 450 A
